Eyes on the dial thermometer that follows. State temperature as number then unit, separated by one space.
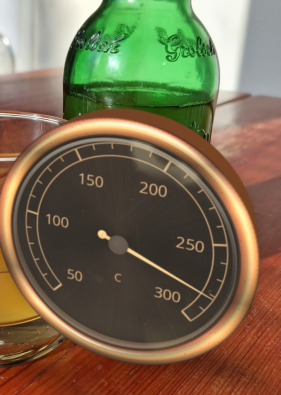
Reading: 280 °C
